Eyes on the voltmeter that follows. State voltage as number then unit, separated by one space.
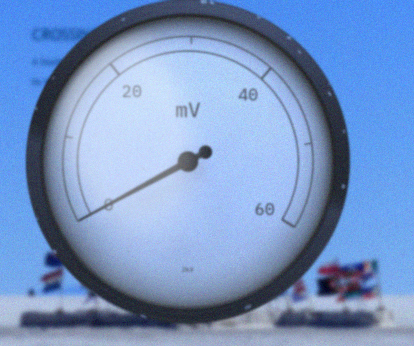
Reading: 0 mV
